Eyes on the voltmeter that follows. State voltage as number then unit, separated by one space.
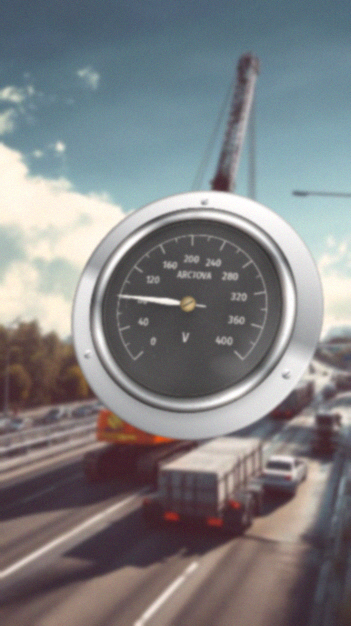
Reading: 80 V
